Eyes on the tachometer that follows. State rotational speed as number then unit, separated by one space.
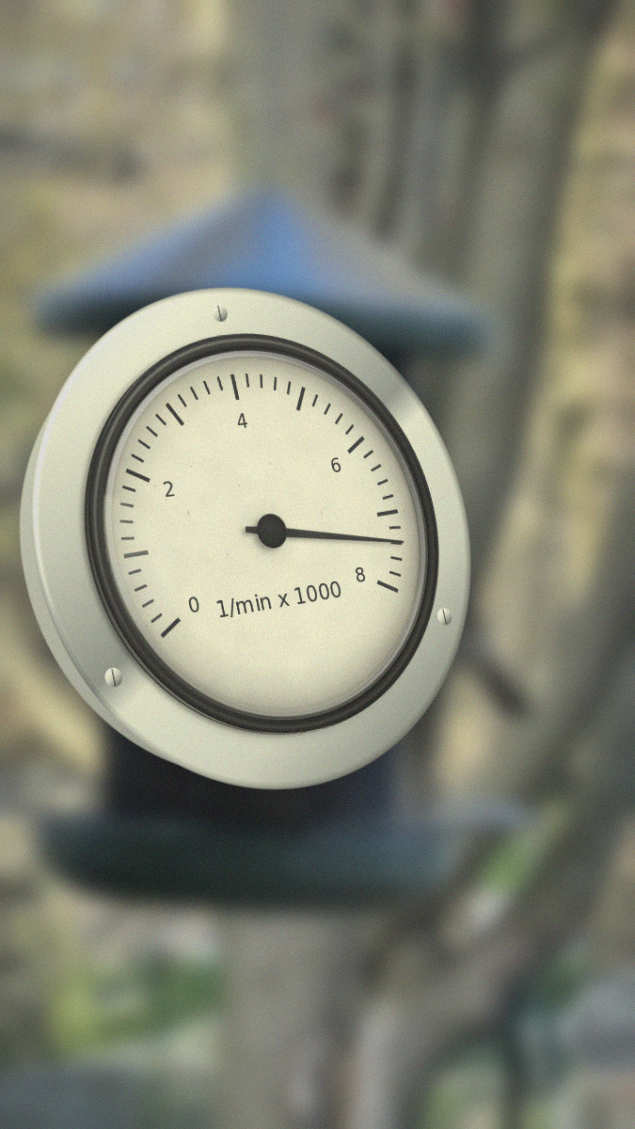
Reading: 7400 rpm
